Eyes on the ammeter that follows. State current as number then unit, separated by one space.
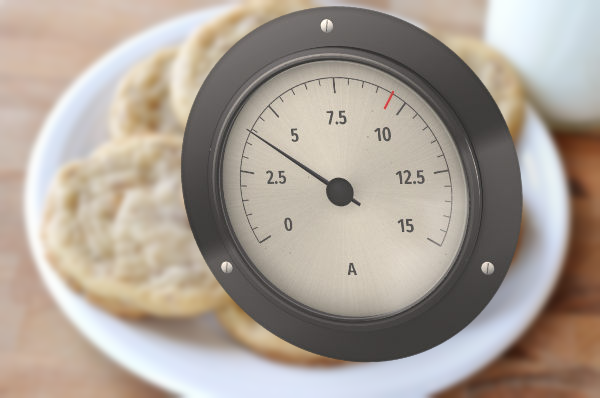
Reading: 4 A
